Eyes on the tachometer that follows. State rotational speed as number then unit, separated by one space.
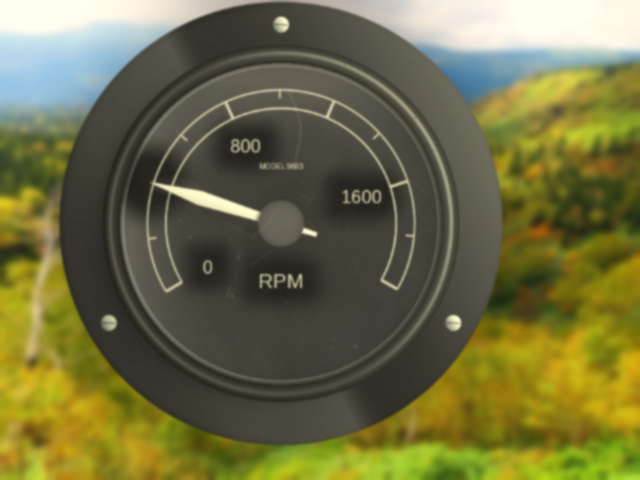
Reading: 400 rpm
